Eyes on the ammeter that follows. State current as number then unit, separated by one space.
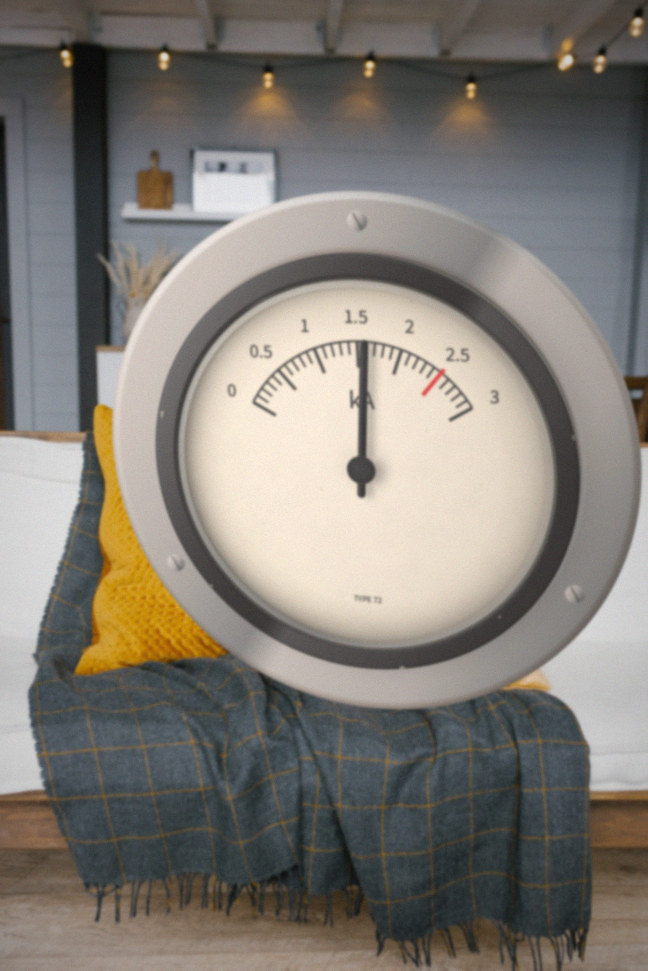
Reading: 1.6 kA
